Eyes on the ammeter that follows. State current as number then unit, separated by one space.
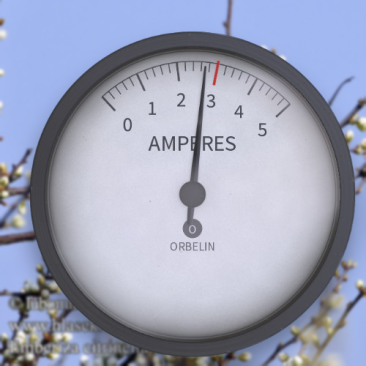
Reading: 2.7 A
